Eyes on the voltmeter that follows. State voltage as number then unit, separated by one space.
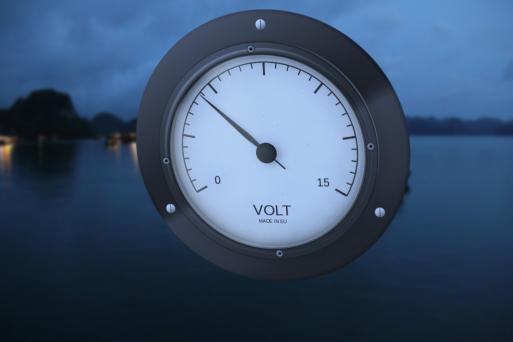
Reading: 4.5 V
